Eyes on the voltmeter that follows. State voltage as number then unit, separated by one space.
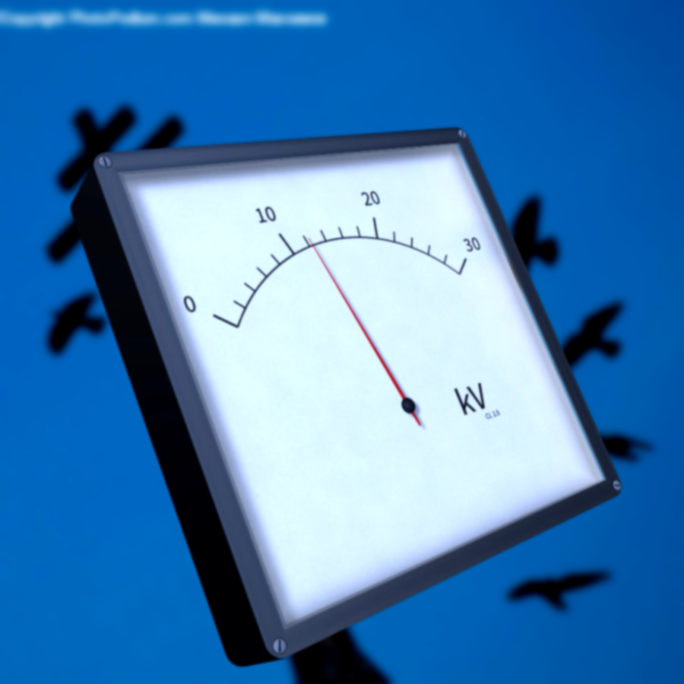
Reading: 12 kV
